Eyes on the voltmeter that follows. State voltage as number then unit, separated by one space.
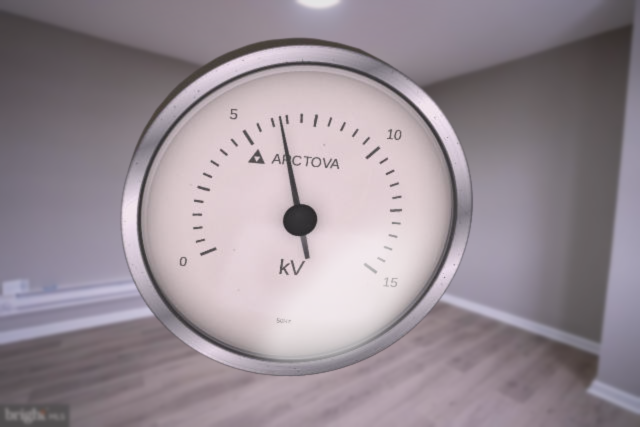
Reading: 6.25 kV
